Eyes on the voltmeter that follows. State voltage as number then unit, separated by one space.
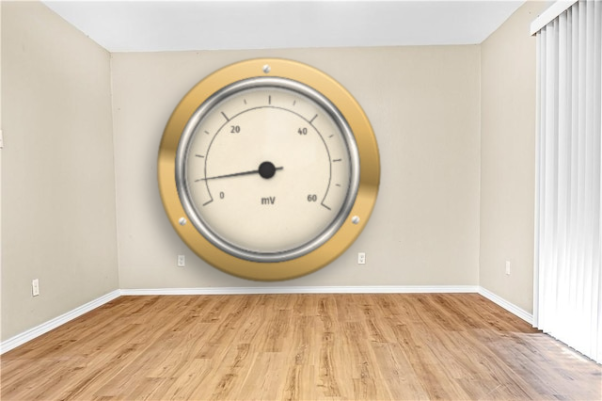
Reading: 5 mV
